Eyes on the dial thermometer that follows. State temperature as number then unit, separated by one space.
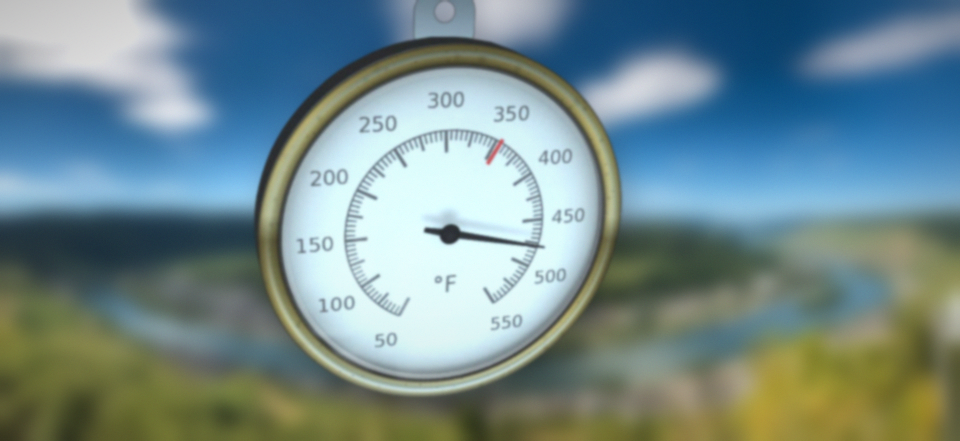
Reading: 475 °F
